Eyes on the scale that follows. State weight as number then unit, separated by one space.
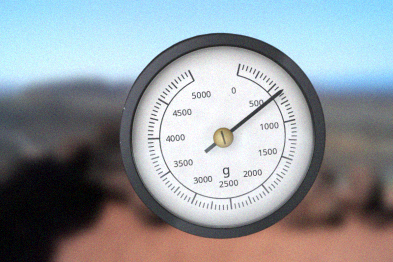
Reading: 600 g
